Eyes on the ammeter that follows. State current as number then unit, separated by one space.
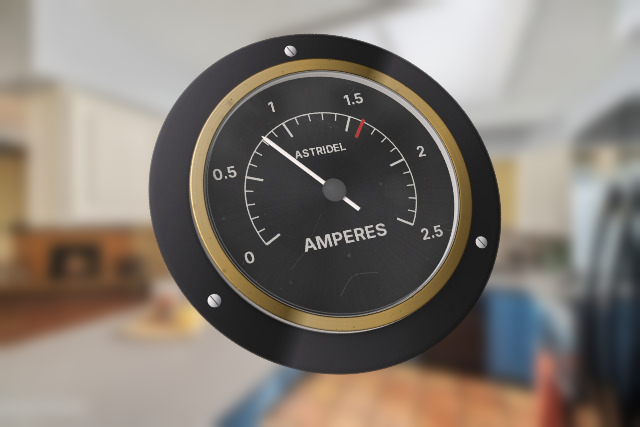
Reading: 0.8 A
